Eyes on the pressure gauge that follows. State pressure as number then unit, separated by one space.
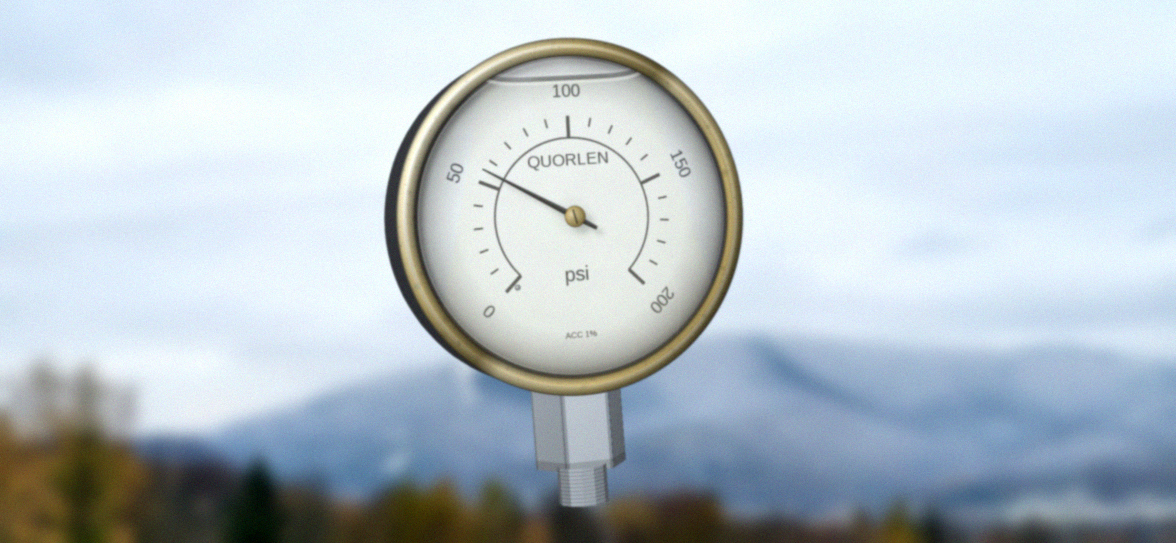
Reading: 55 psi
